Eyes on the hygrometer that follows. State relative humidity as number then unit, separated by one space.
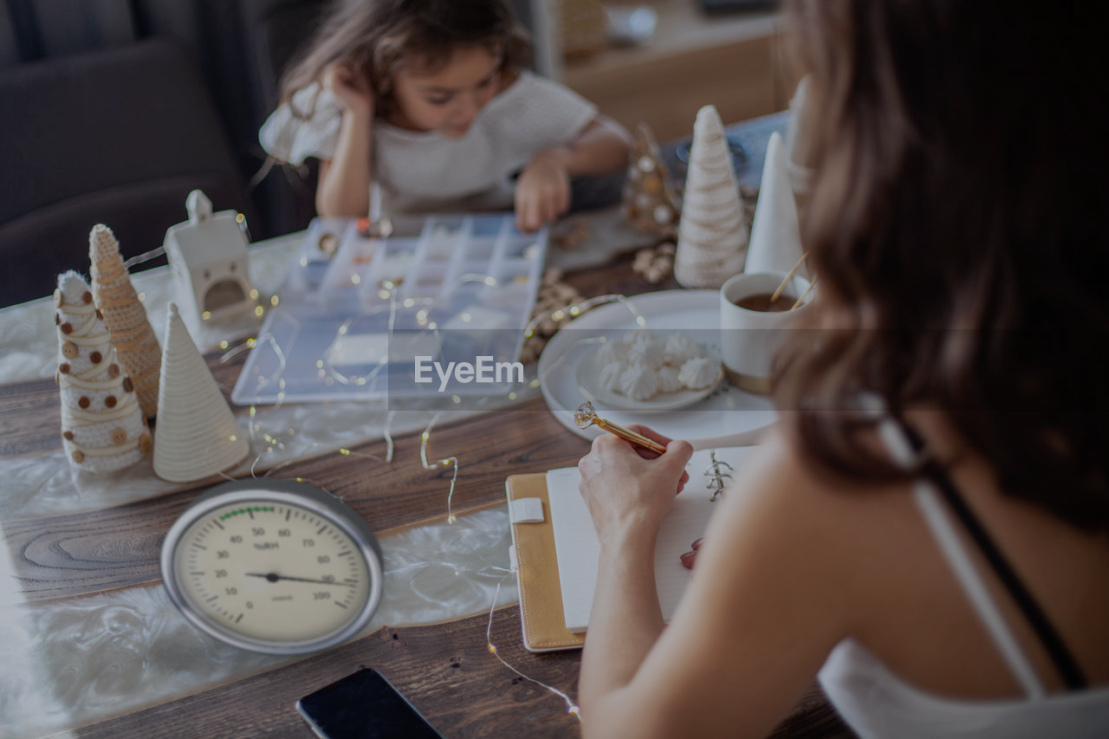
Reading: 90 %
